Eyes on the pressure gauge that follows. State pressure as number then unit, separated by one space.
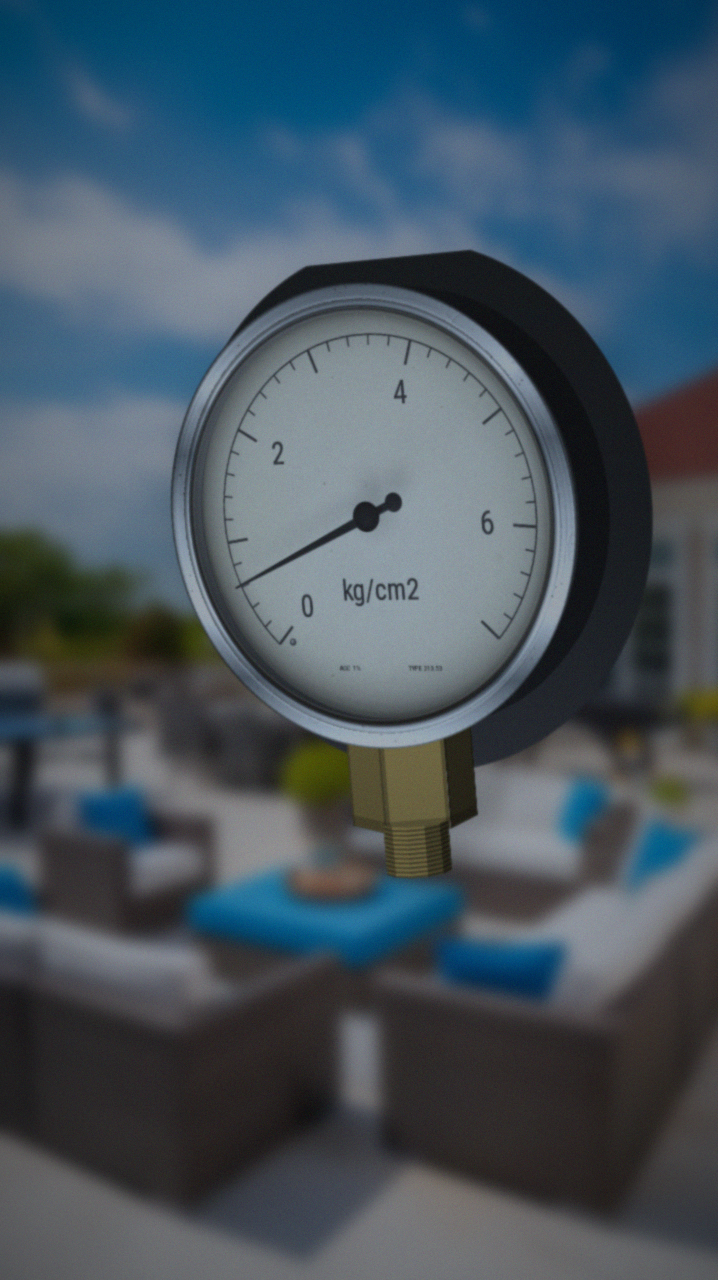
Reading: 0.6 kg/cm²
